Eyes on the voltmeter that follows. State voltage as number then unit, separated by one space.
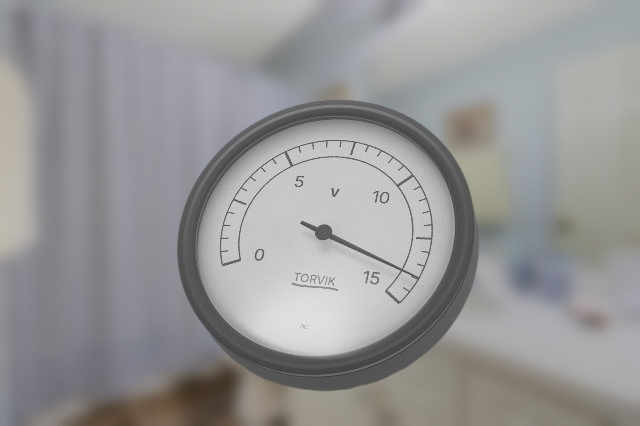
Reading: 14 V
